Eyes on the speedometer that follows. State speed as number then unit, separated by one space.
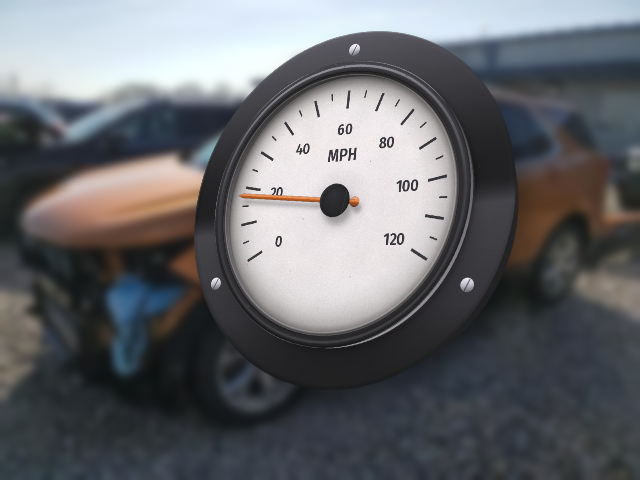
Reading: 17.5 mph
